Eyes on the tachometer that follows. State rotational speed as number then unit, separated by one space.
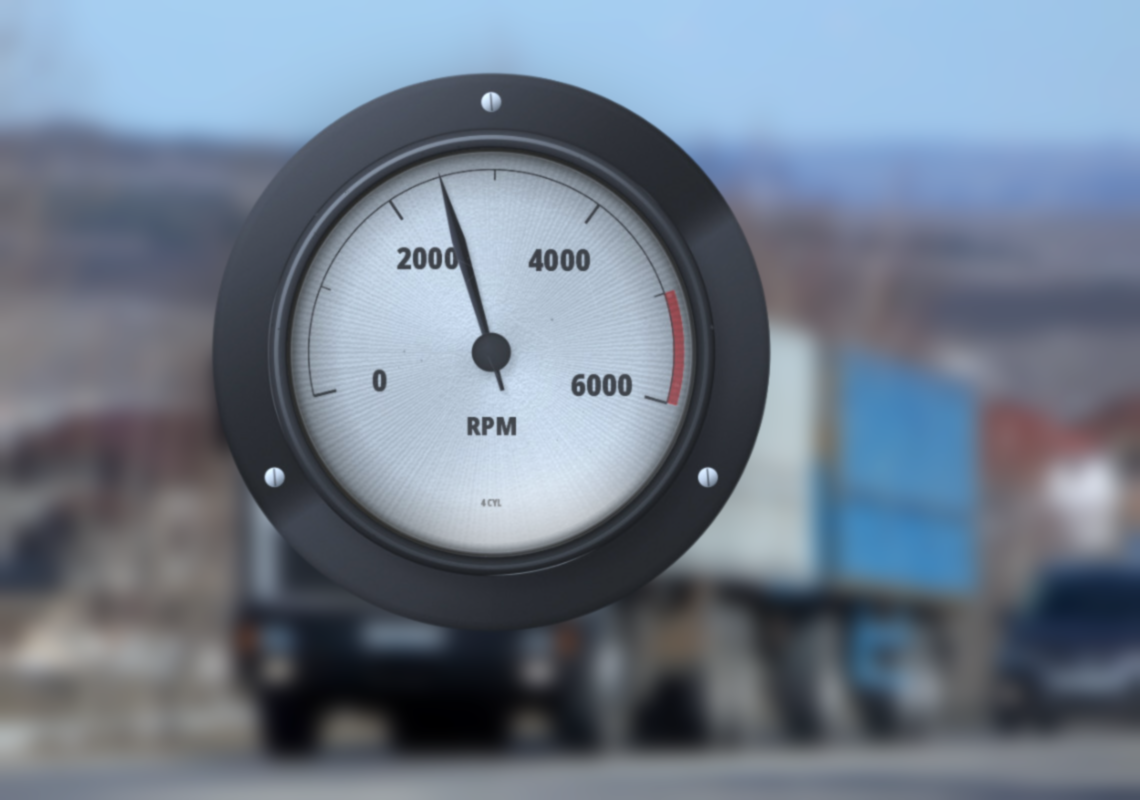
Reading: 2500 rpm
